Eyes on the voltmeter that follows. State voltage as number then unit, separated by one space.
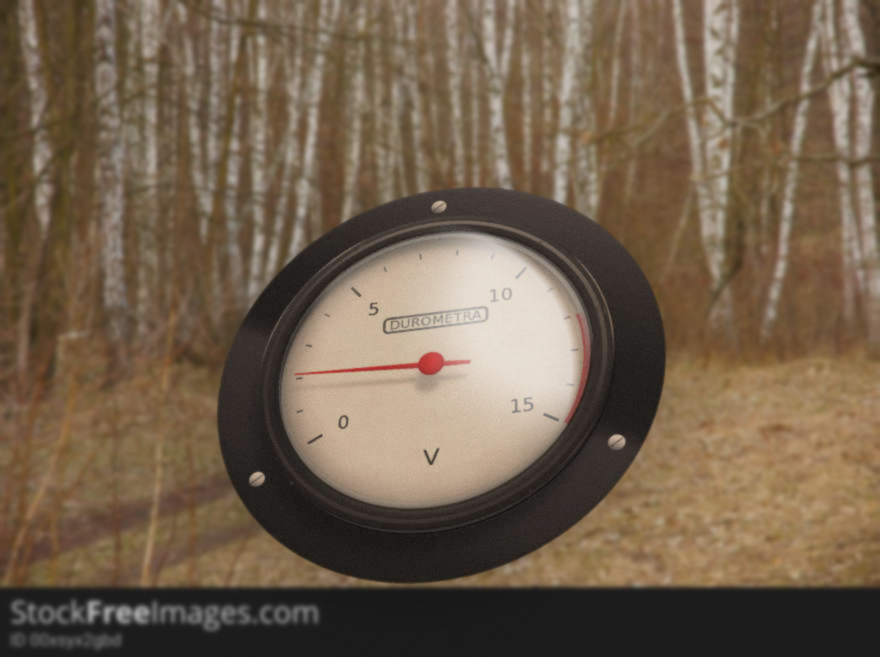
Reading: 2 V
